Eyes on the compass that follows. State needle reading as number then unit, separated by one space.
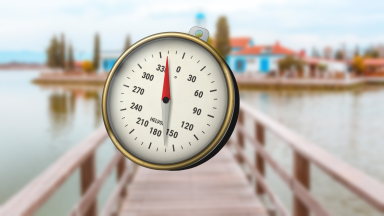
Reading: 340 °
